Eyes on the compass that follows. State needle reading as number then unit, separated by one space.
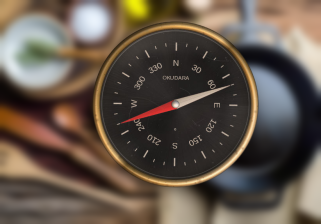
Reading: 250 °
